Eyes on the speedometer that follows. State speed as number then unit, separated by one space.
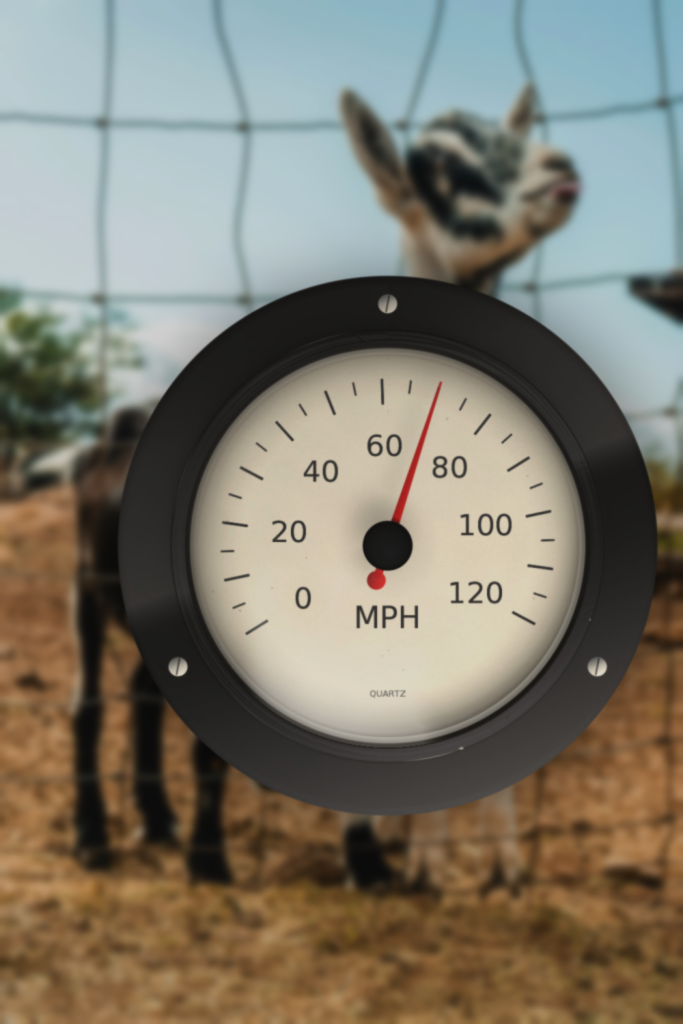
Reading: 70 mph
